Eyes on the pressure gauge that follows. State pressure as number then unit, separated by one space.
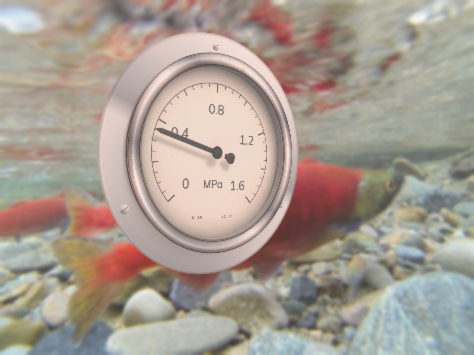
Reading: 0.35 MPa
